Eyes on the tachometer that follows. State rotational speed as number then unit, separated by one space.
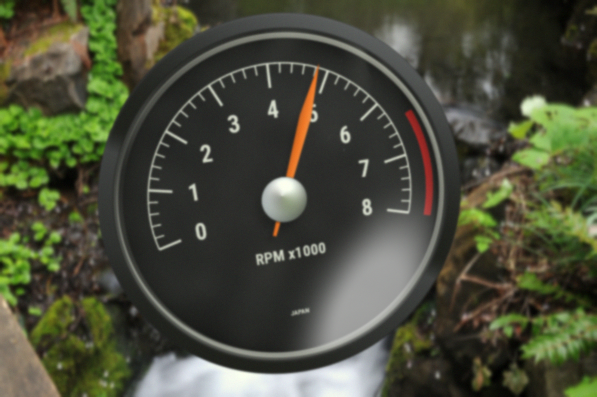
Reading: 4800 rpm
